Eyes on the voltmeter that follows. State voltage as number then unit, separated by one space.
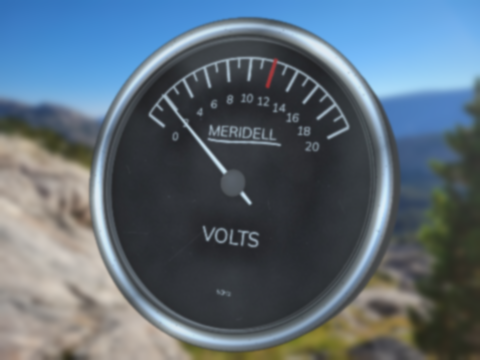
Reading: 2 V
